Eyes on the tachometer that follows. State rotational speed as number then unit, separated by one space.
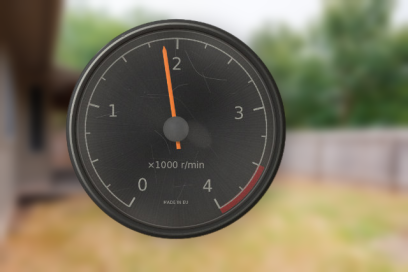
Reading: 1875 rpm
